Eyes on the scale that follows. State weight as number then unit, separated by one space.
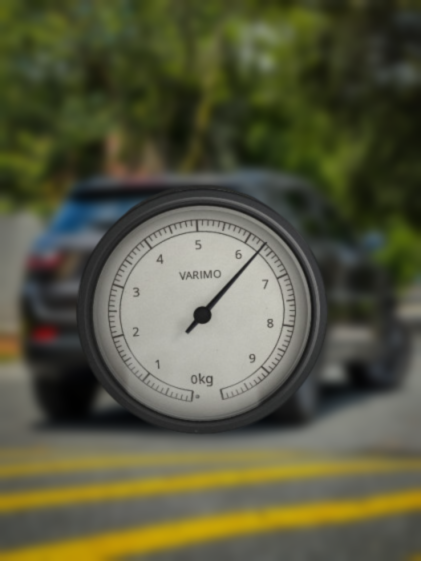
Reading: 6.3 kg
